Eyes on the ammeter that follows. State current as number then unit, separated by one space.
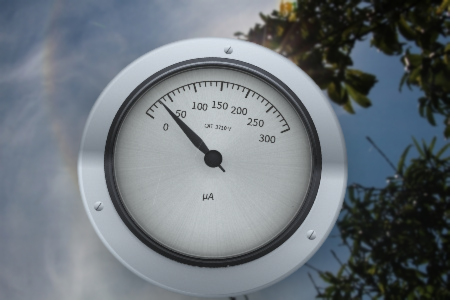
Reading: 30 µA
